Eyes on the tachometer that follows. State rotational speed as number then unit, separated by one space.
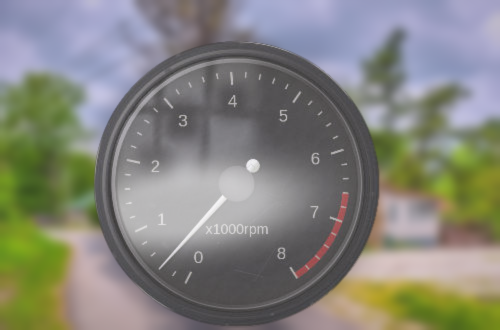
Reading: 400 rpm
